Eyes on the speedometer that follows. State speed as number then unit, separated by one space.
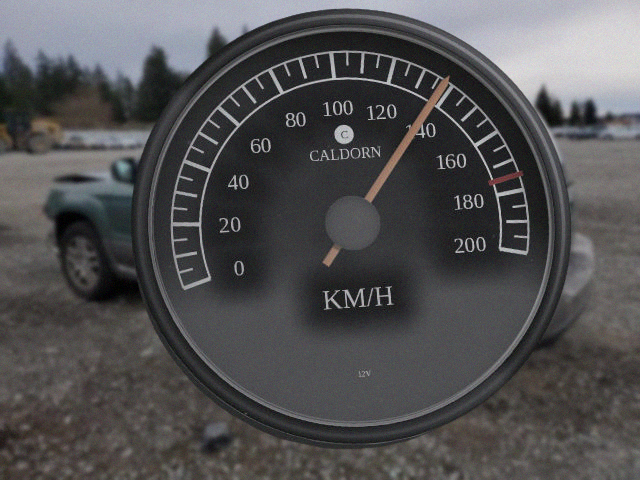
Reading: 137.5 km/h
